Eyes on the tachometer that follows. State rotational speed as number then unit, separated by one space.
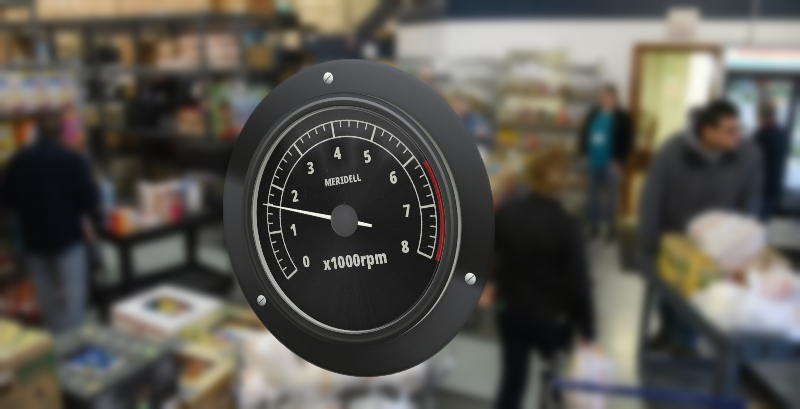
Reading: 1600 rpm
